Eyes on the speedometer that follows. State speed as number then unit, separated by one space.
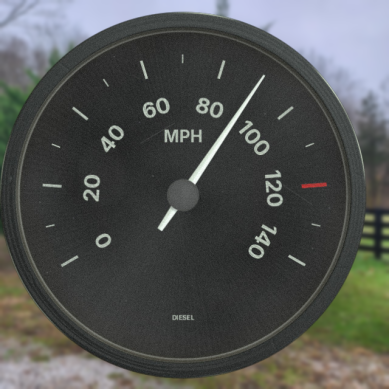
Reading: 90 mph
